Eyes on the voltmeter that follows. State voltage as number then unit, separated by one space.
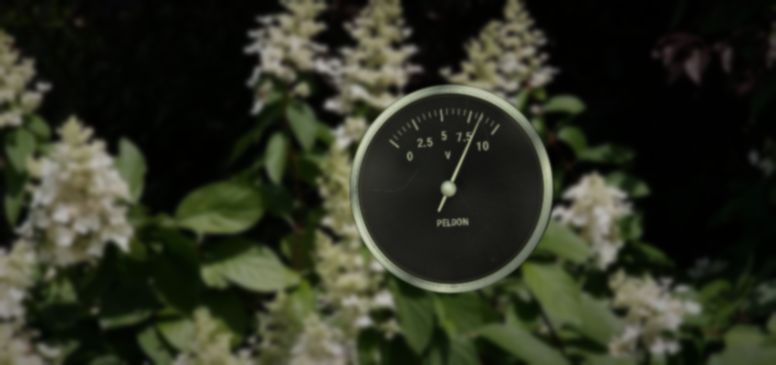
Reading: 8.5 V
